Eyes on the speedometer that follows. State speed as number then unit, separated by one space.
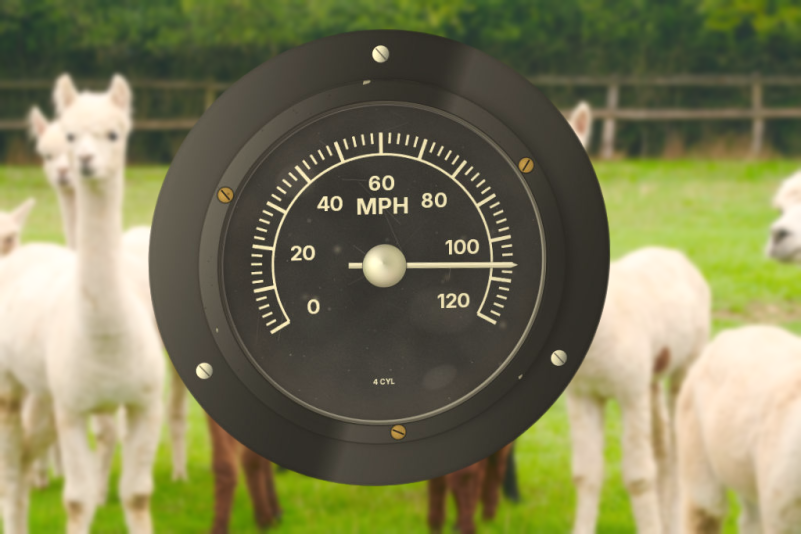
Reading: 106 mph
